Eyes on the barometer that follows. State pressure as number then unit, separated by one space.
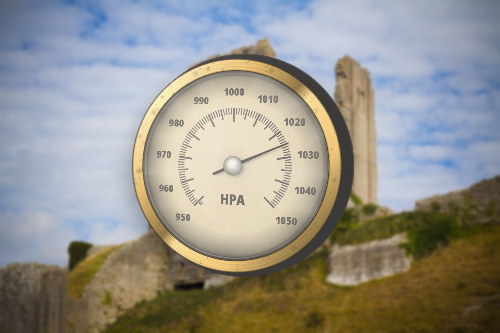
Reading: 1025 hPa
